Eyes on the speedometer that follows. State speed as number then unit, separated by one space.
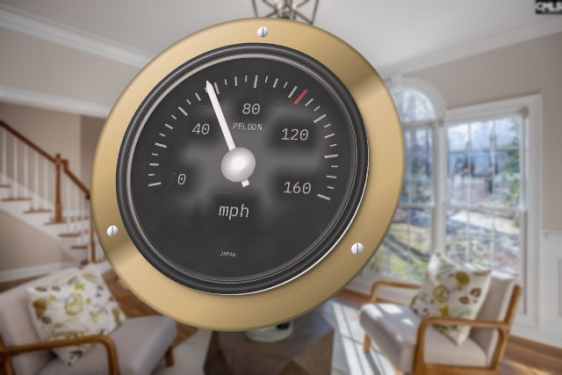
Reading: 57.5 mph
